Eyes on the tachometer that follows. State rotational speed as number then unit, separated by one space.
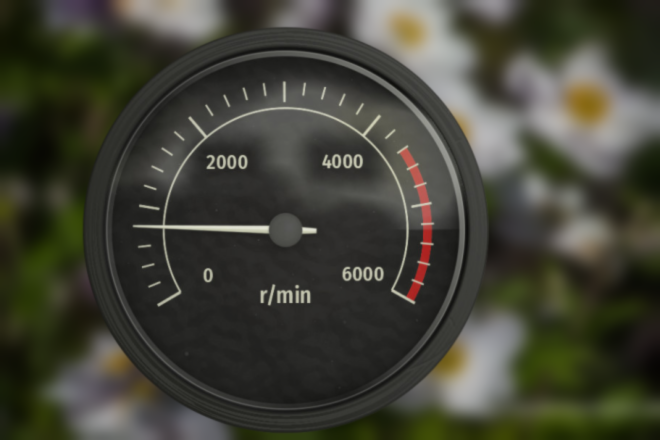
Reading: 800 rpm
